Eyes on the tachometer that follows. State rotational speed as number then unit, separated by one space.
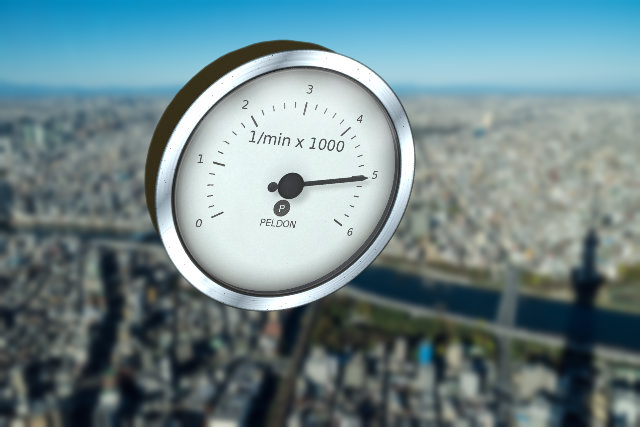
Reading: 5000 rpm
